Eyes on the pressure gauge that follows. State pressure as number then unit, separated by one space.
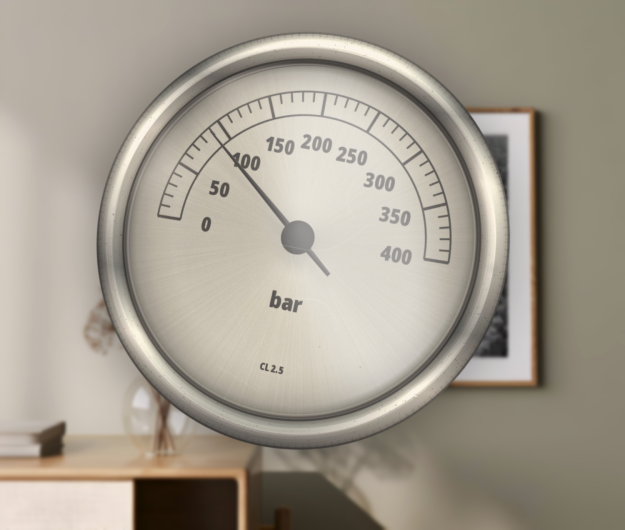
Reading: 90 bar
